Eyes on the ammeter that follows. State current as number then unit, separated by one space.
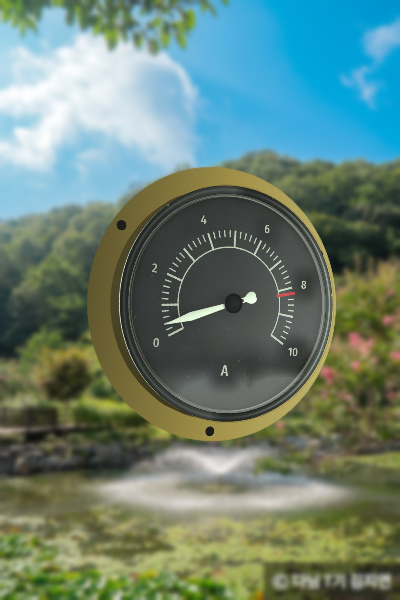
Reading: 0.4 A
